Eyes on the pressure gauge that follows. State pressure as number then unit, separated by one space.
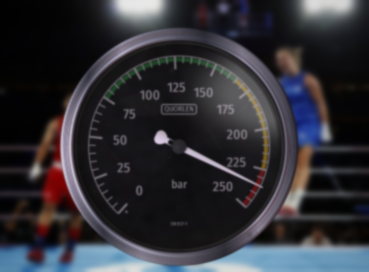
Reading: 235 bar
